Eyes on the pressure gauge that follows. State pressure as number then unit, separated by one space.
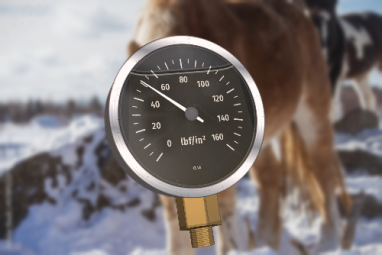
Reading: 50 psi
